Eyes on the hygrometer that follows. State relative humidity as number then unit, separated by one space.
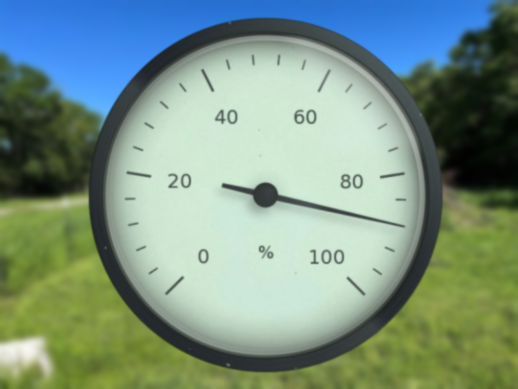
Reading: 88 %
